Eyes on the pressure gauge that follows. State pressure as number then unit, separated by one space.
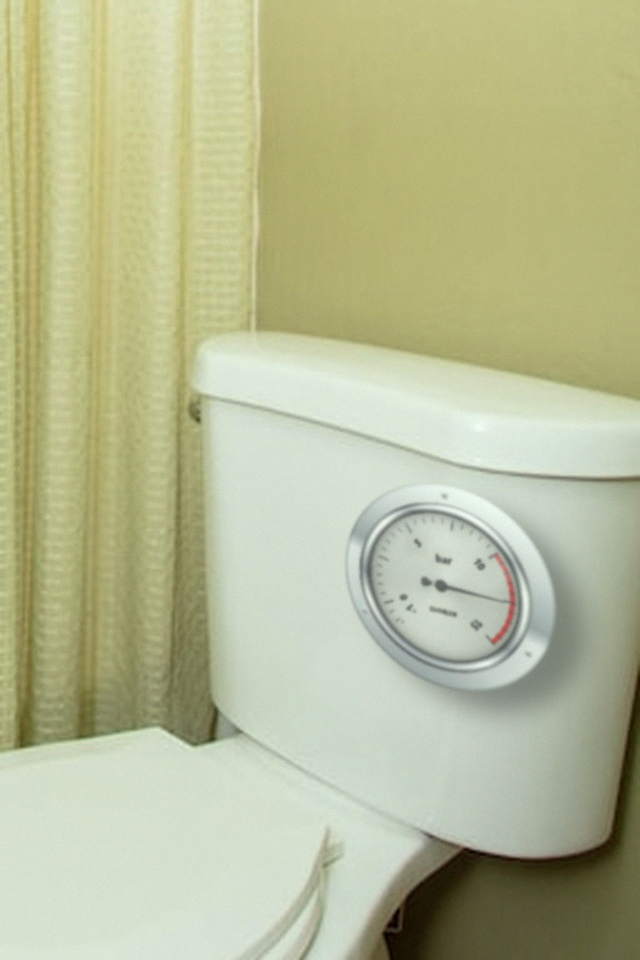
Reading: 12.5 bar
